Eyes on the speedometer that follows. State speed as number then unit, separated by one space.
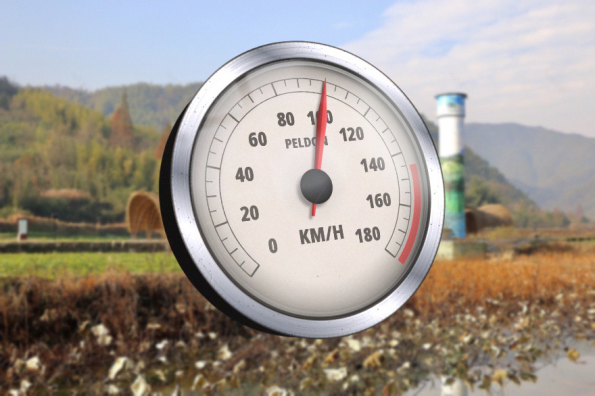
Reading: 100 km/h
